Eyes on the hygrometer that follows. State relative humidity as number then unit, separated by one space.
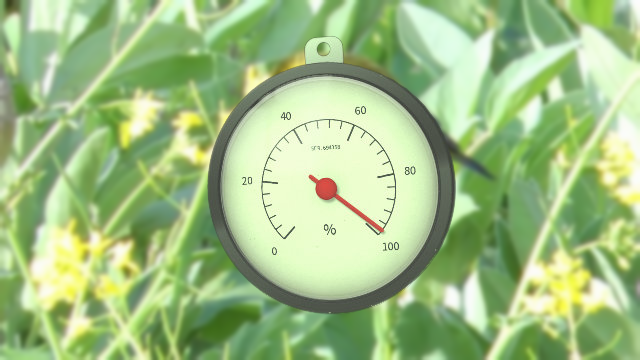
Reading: 98 %
